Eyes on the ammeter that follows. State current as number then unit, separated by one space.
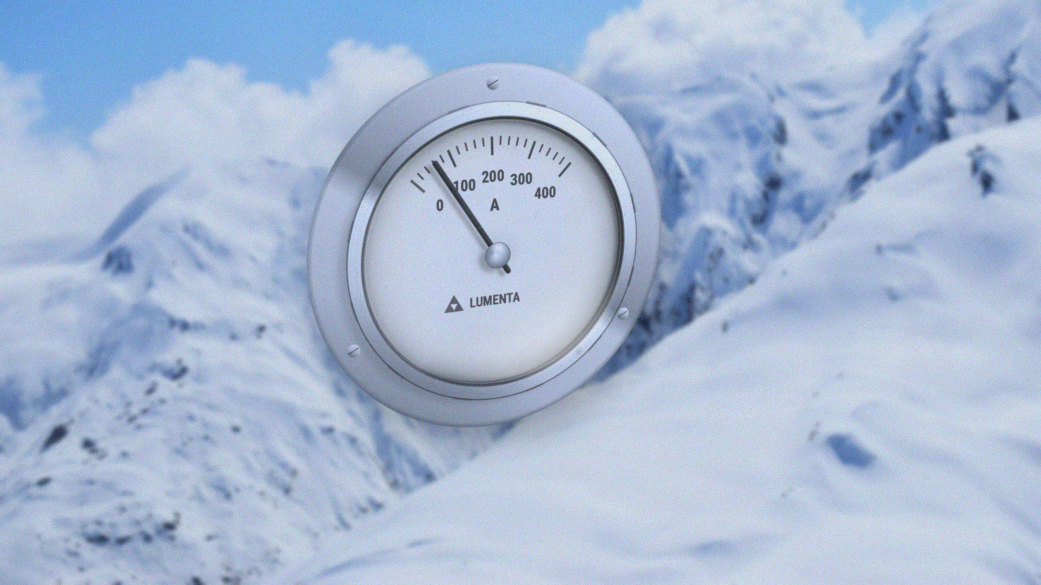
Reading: 60 A
